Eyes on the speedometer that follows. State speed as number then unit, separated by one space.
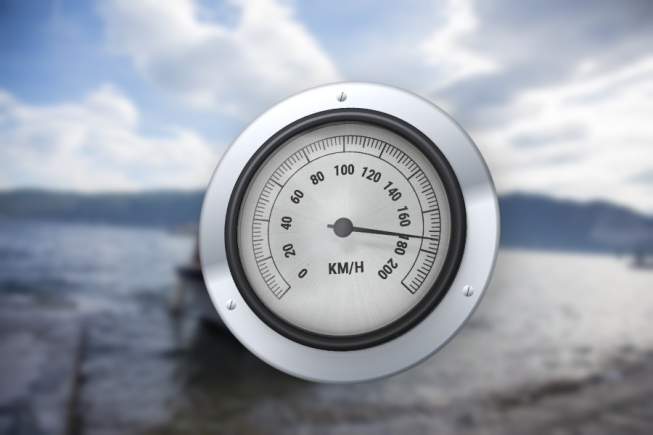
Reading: 174 km/h
